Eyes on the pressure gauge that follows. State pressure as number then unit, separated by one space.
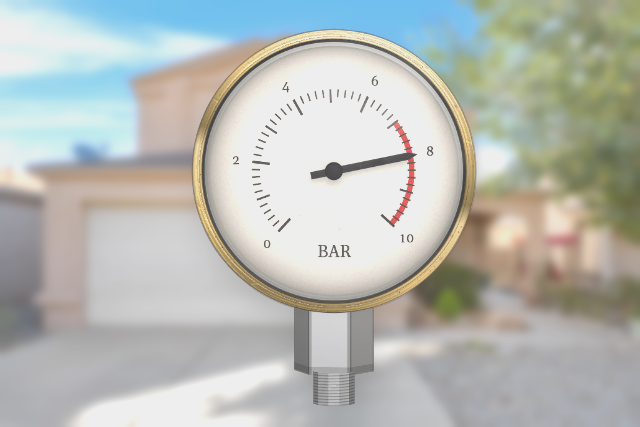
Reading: 8 bar
